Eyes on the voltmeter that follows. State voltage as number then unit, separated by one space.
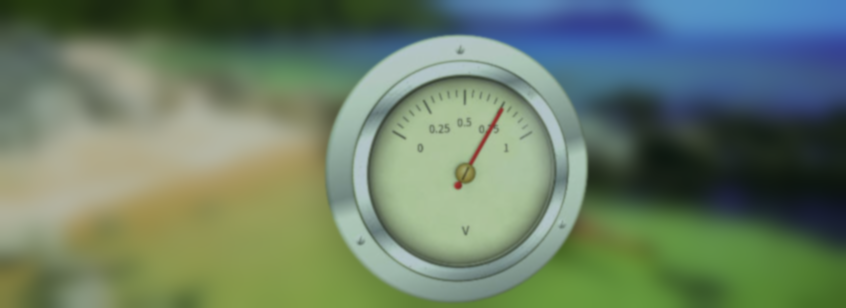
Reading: 0.75 V
